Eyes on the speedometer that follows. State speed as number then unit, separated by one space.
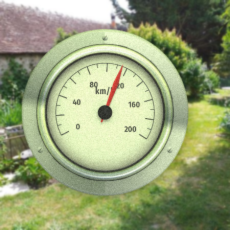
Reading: 115 km/h
